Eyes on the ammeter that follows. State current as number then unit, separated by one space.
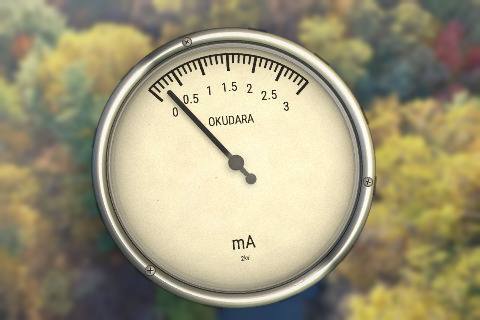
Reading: 0.2 mA
